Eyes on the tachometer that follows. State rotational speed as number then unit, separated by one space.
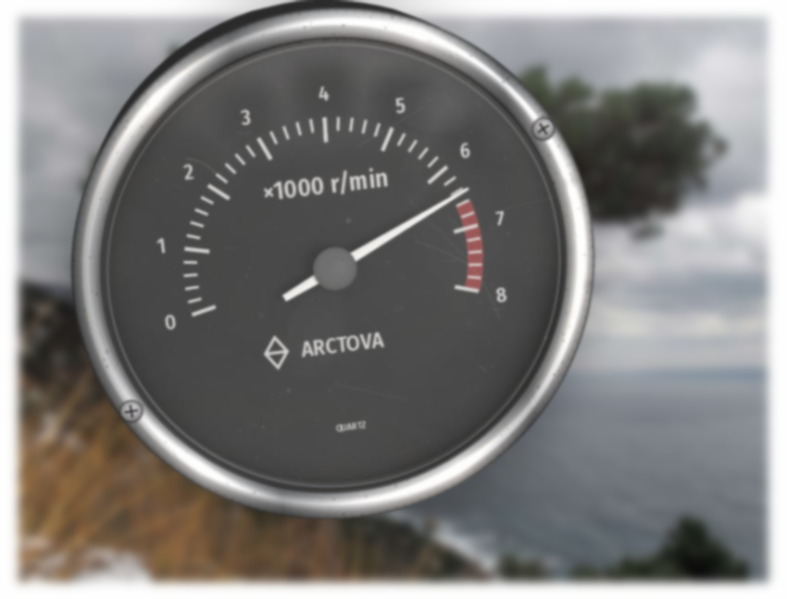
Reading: 6400 rpm
